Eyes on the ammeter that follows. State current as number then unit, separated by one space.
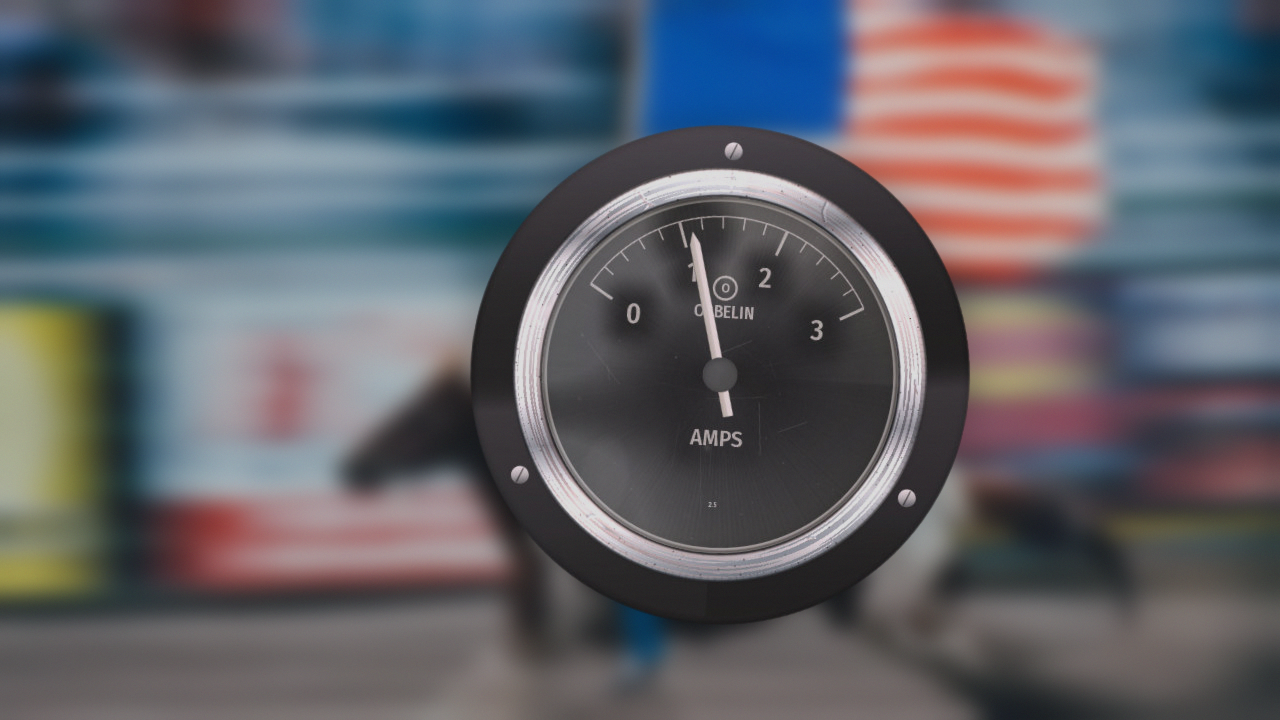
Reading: 1.1 A
